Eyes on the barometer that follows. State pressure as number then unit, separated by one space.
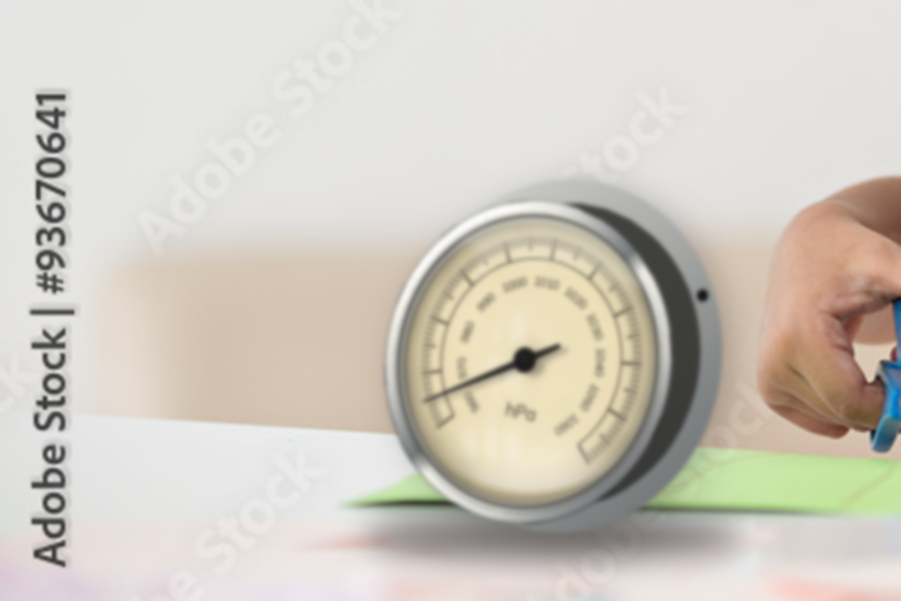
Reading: 965 hPa
